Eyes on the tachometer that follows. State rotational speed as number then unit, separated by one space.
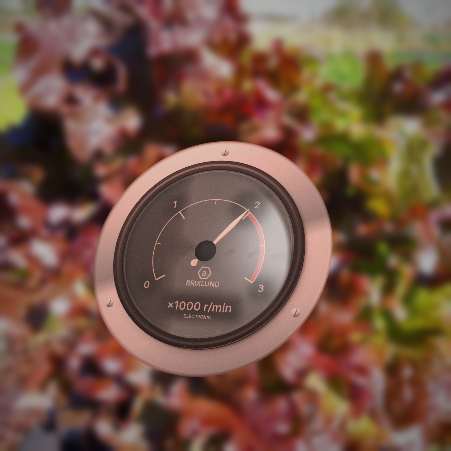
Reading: 2000 rpm
